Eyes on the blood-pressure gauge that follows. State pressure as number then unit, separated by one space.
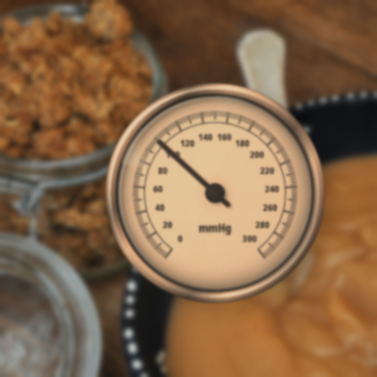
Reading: 100 mmHg
